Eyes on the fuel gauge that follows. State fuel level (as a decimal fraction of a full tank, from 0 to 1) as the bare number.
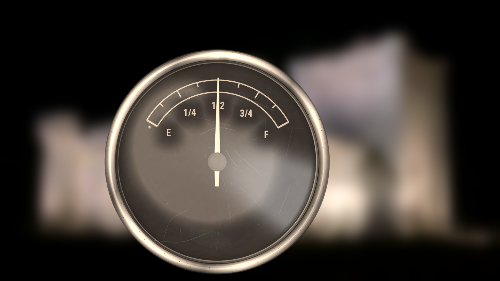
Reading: 0.5
